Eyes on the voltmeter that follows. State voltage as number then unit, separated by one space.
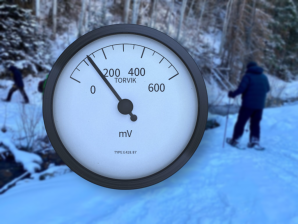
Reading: 125 mV
